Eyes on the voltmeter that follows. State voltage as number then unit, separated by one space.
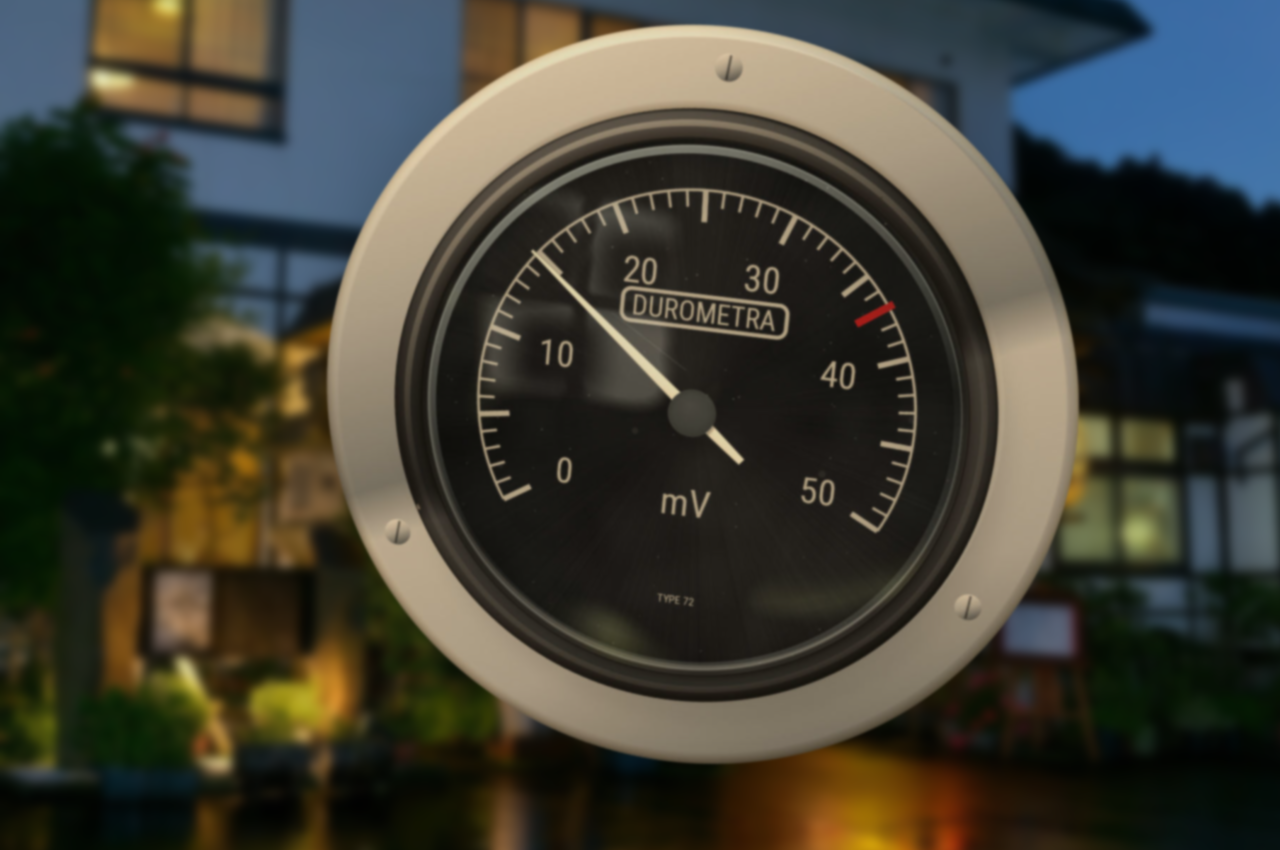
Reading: 15 mV
